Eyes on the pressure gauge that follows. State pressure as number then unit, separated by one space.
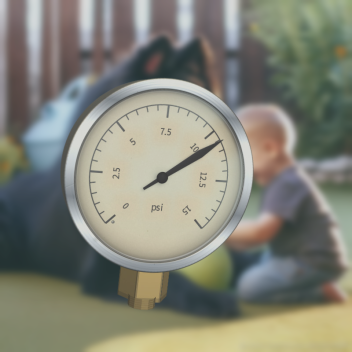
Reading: 10.5 psi
